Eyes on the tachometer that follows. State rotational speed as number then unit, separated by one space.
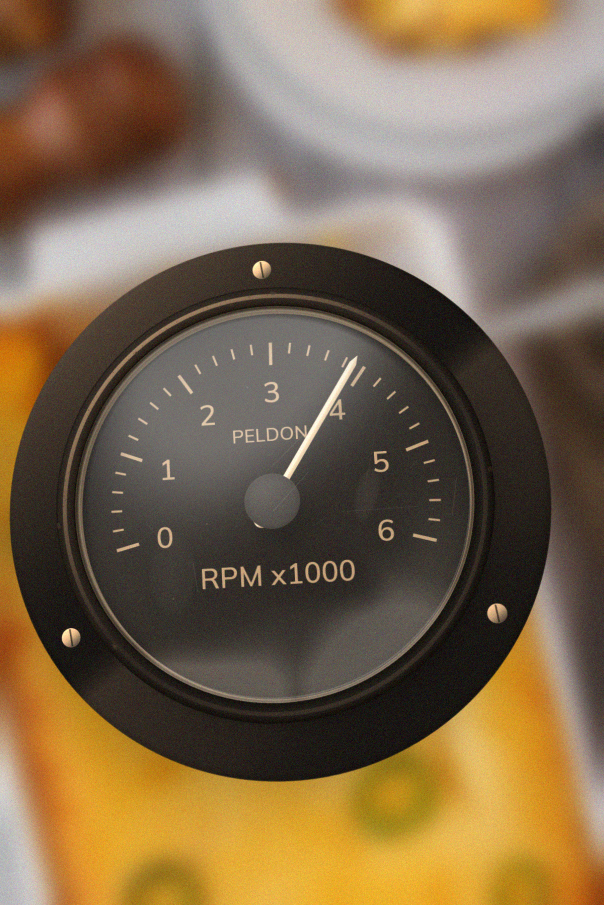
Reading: 3900 rpm
